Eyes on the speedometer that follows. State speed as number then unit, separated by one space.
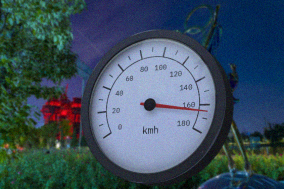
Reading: 165 km/h
